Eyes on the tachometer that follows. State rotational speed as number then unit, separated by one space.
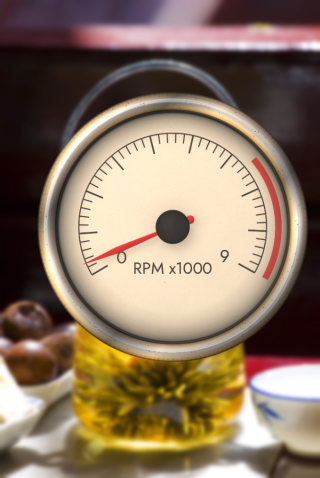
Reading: 300 rpm
